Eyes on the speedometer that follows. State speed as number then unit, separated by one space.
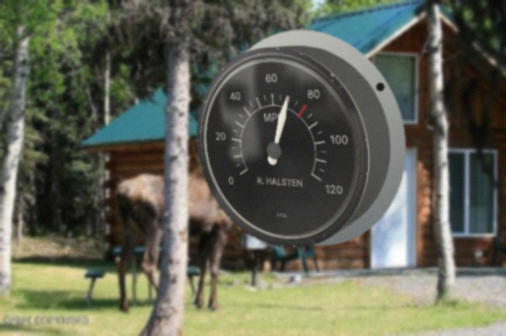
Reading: 70 mph
